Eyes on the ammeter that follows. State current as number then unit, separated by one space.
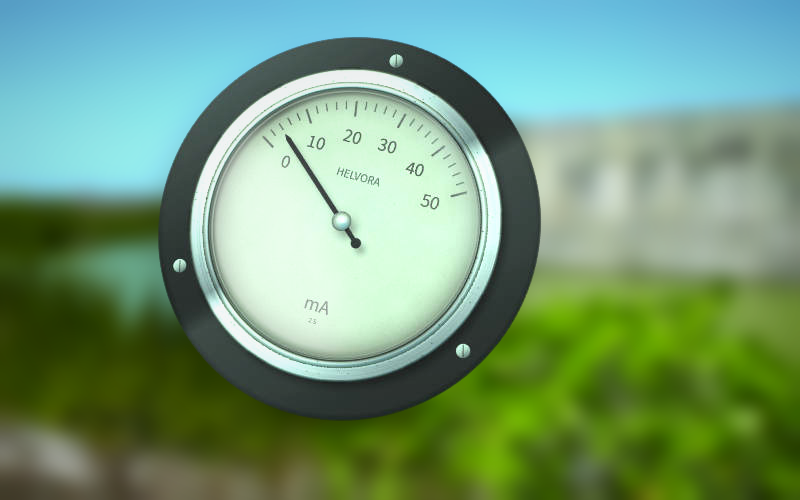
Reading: 4 mA
